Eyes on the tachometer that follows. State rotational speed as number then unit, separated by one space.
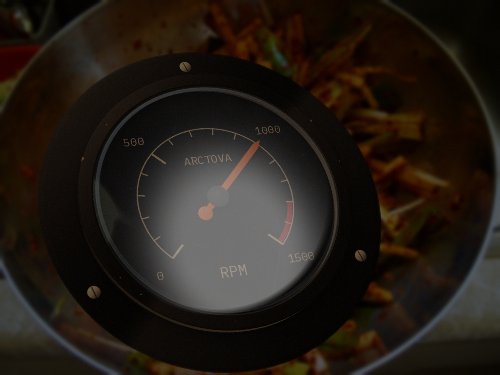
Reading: 1000 rpm
